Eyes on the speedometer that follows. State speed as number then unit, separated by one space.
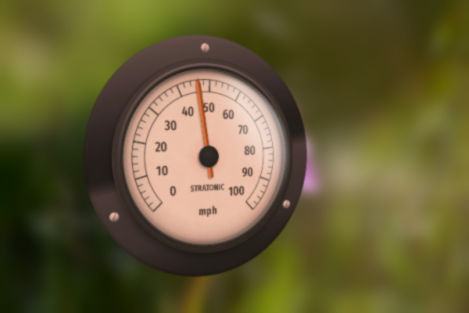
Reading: 46 mph
